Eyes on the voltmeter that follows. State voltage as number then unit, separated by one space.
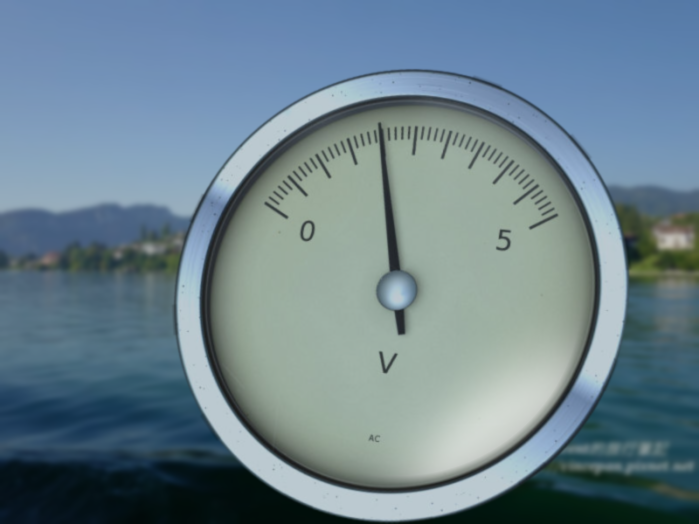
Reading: 2 V
